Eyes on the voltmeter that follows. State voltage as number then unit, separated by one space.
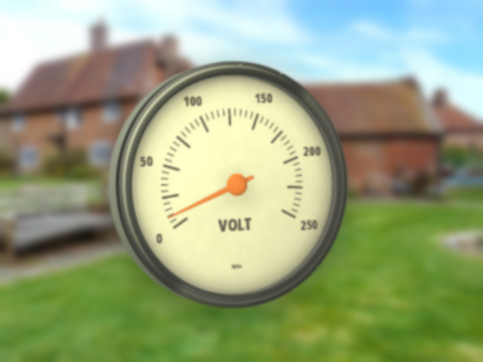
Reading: 10 V
